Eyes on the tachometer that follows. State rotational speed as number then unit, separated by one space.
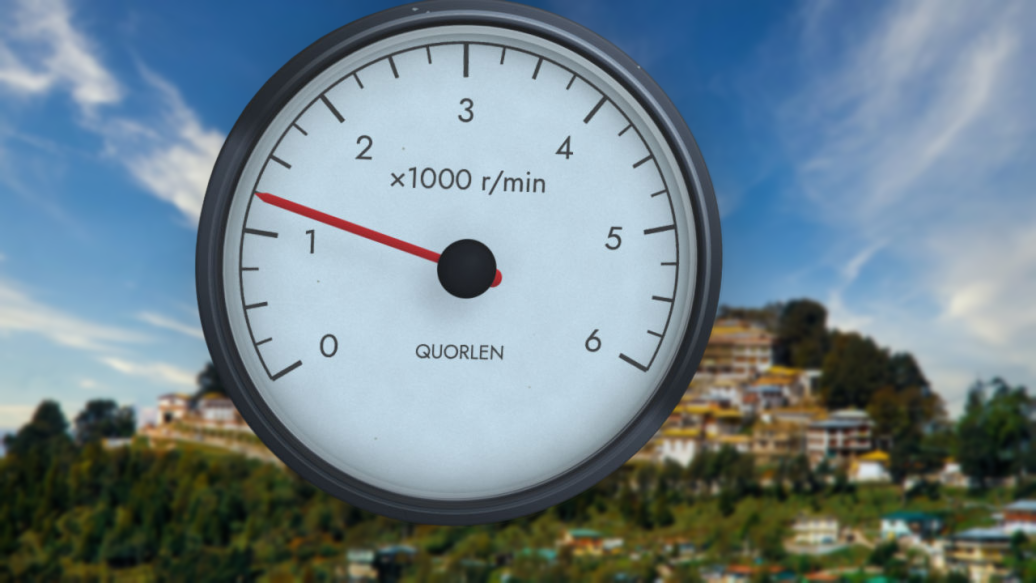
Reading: 1250 rpm
